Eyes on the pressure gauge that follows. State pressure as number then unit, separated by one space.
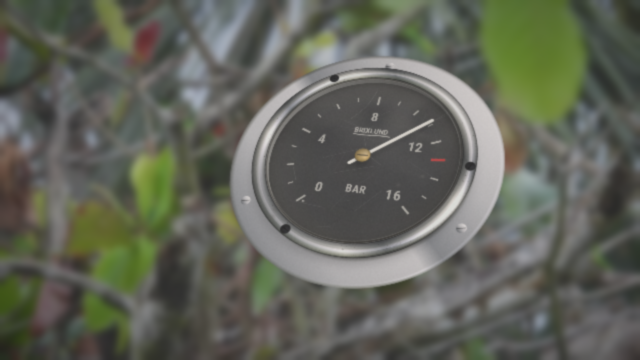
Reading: 11 bar
